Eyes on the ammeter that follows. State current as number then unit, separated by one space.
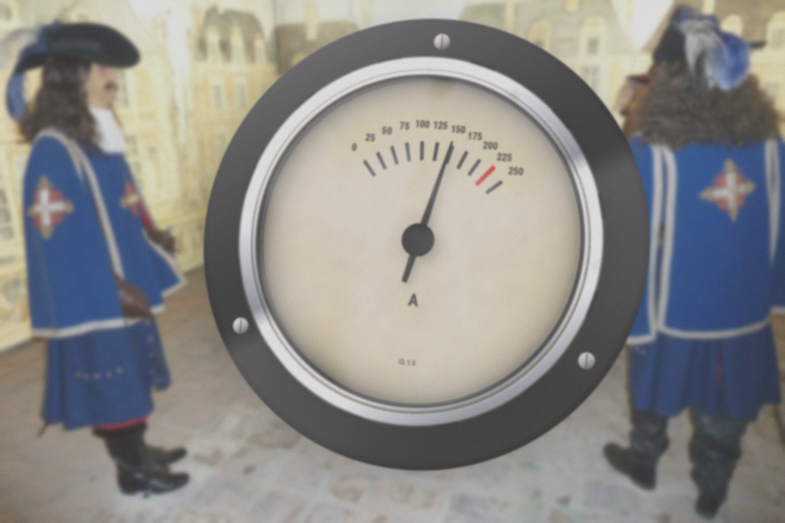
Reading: 150 A
